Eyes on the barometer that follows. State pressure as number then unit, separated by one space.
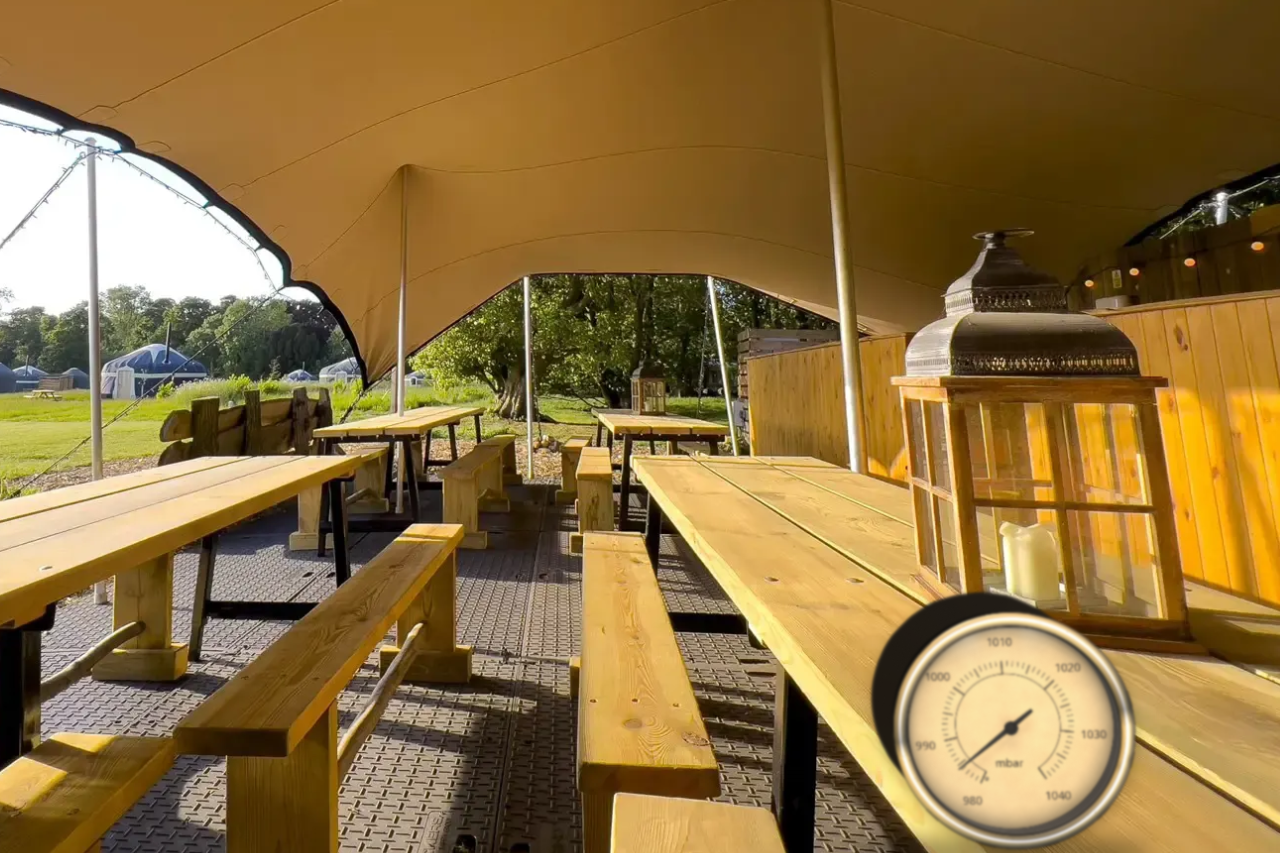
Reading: 985 mbar
